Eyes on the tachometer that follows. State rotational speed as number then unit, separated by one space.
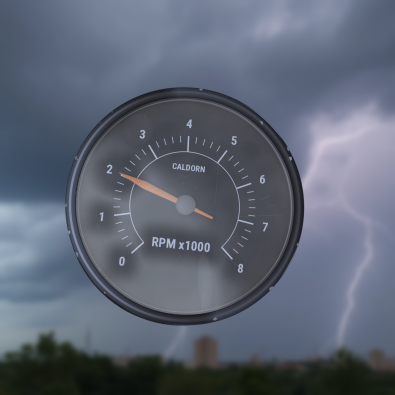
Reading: 2000 rpm
